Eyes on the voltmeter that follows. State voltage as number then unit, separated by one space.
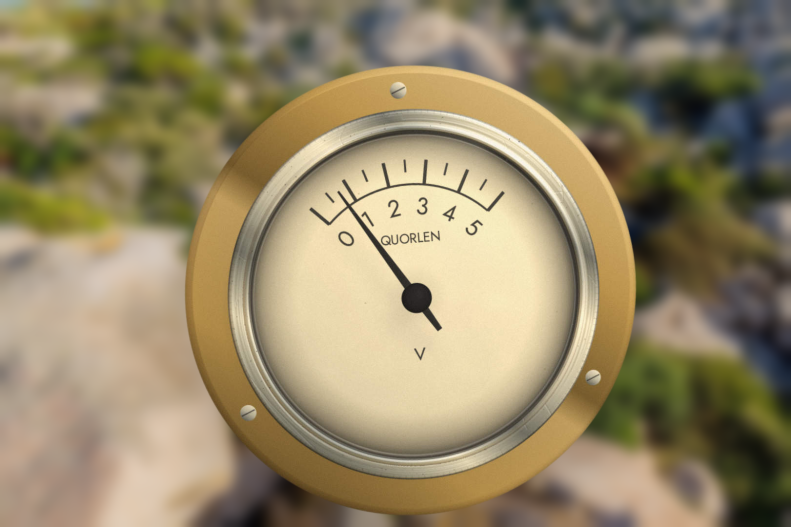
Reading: 0.75 V
